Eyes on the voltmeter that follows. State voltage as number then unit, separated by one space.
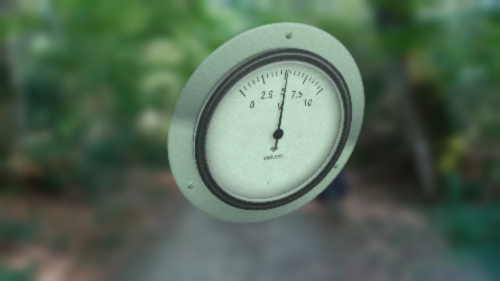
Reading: 5 V
